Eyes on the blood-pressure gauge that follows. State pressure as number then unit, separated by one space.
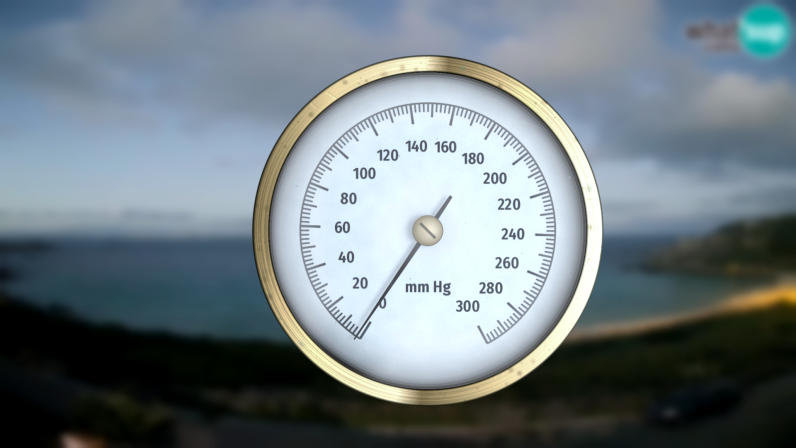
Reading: 2 mmHg
